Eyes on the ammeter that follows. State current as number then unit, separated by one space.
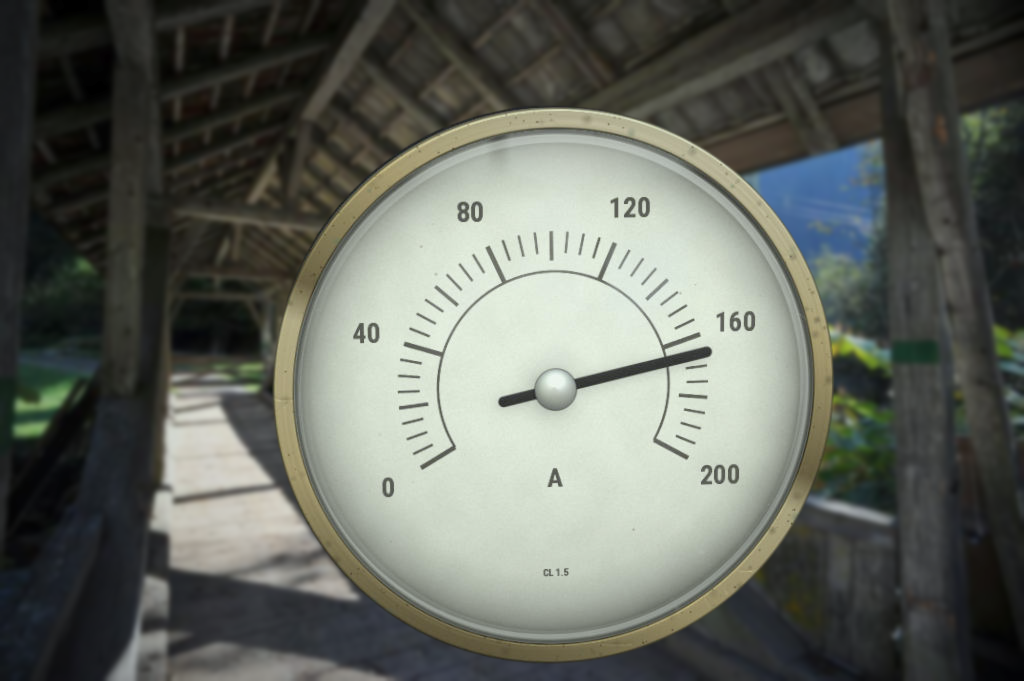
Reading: 165 A
